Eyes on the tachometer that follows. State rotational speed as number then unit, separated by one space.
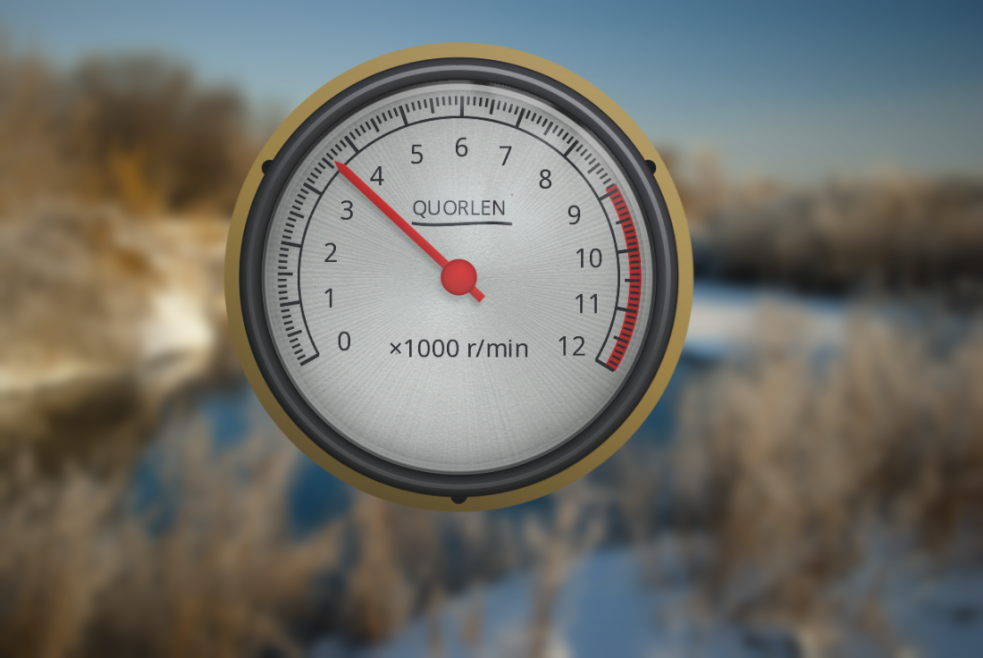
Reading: 3600 rpm
